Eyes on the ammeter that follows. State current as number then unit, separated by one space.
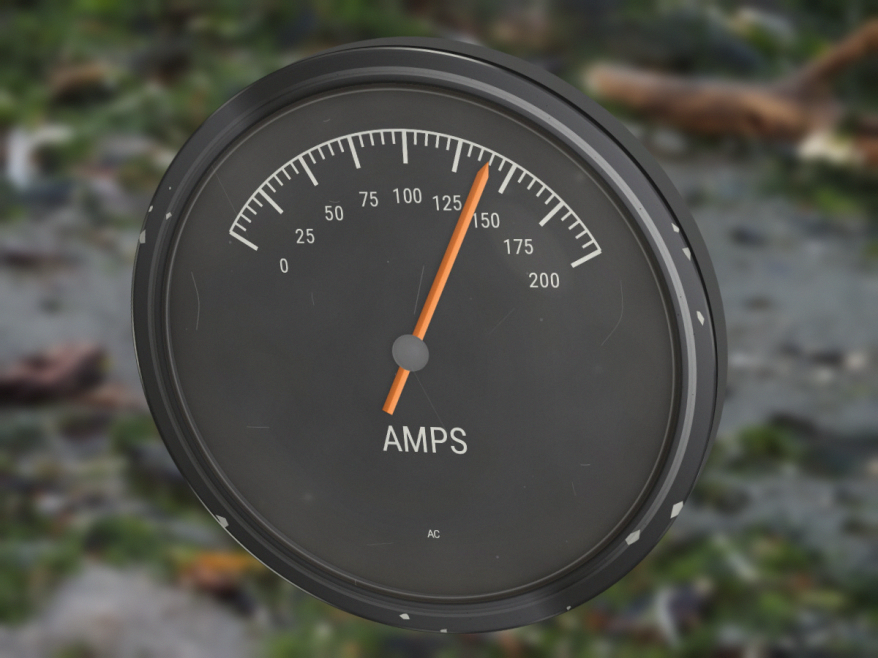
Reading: 140 A
